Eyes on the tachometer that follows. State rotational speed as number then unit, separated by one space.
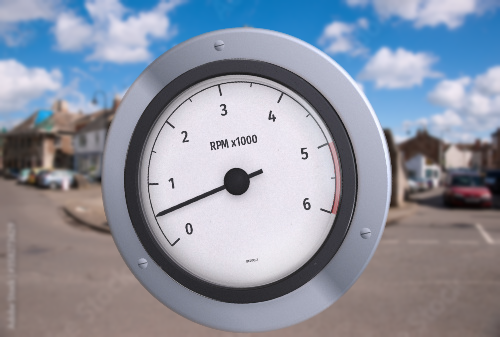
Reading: 500 rpm
